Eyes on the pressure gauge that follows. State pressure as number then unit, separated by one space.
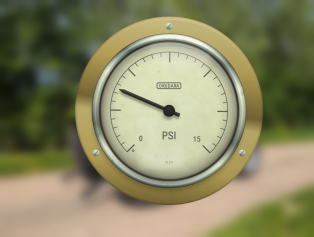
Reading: 3.75 psi
